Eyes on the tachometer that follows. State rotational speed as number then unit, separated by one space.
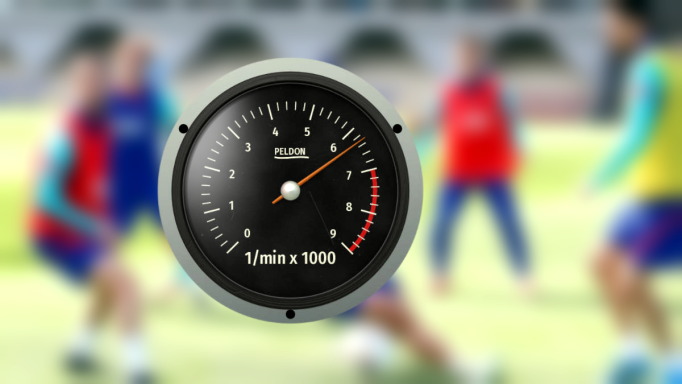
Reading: 6300 rpm
